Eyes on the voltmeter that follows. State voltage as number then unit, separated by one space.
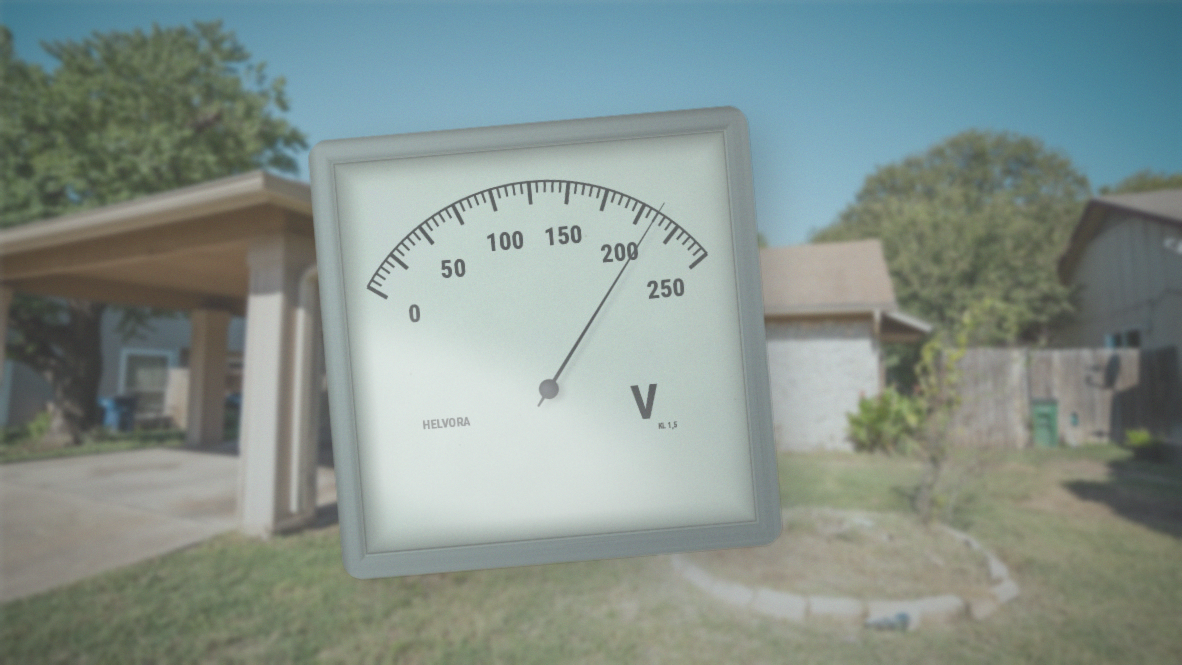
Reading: 210 V
